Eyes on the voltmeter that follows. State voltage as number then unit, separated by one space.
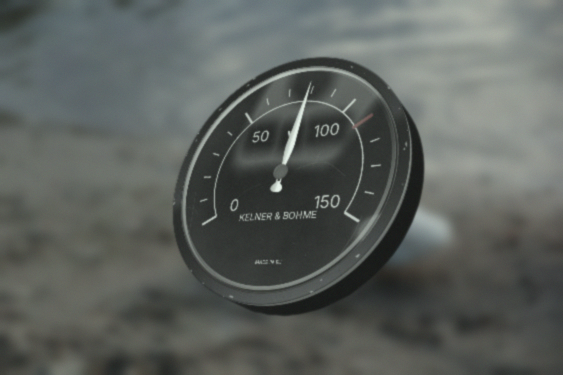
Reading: 80 V
